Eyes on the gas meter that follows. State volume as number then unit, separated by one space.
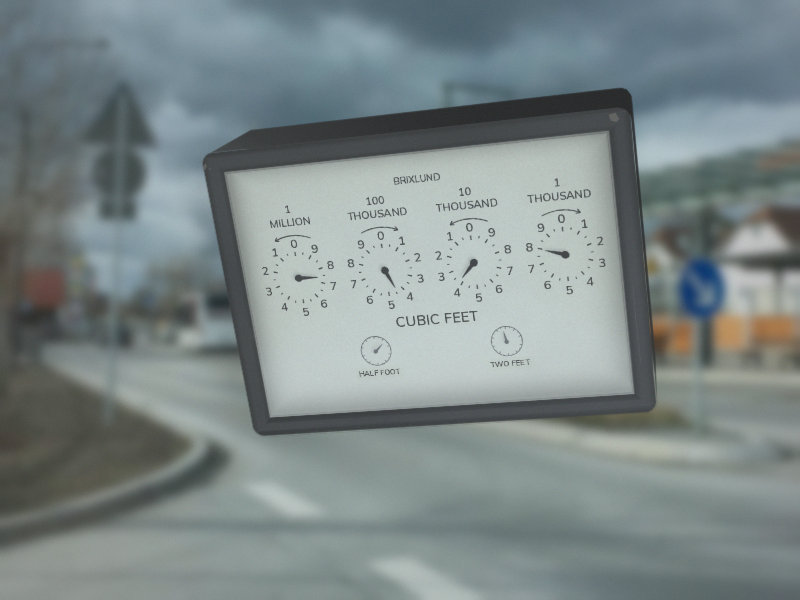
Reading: 743800 ft³
